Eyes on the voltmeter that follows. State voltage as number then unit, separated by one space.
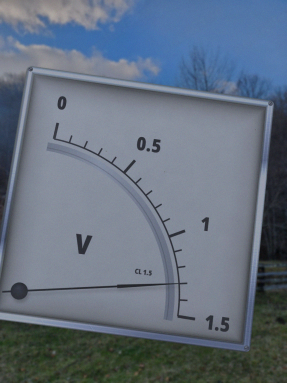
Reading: 1.3 V
